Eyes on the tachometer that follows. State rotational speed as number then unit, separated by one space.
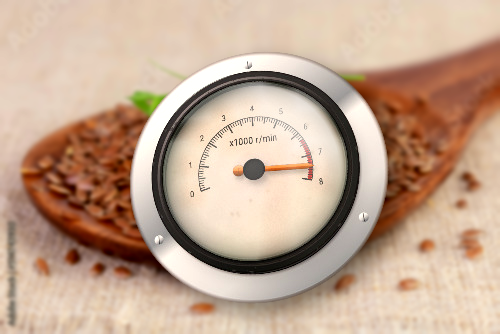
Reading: 7500 rpm
